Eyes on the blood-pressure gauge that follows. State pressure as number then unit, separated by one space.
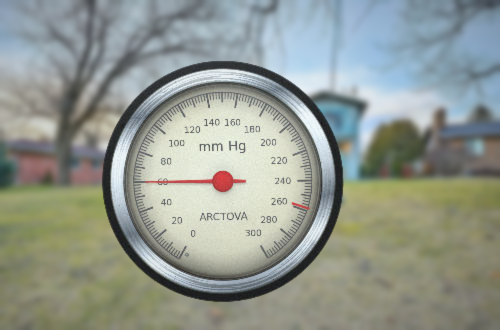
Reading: 60 mmHg
